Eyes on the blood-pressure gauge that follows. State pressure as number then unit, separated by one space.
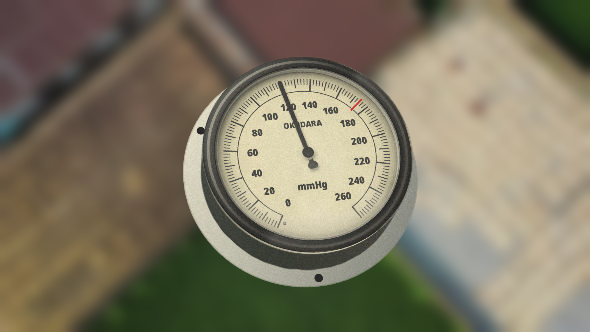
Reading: 120 mmHg
